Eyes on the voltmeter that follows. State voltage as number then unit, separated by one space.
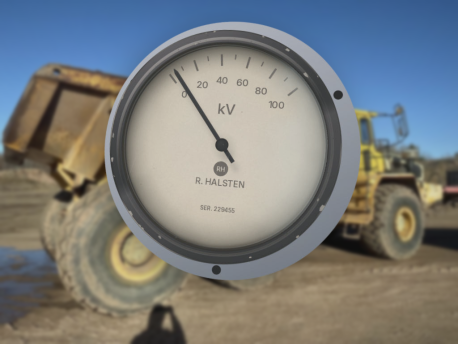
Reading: 5 kV
